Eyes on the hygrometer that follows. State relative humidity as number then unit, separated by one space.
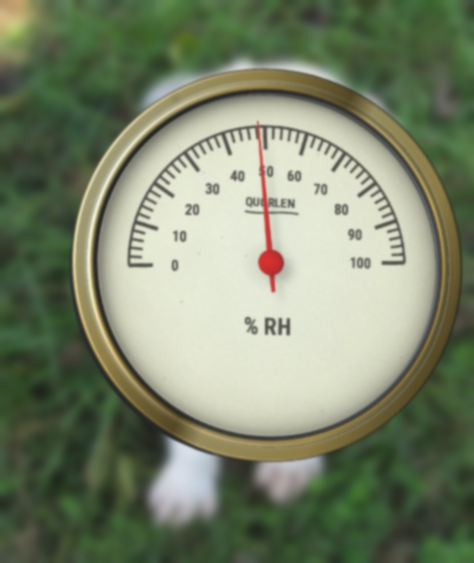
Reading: 48 %
